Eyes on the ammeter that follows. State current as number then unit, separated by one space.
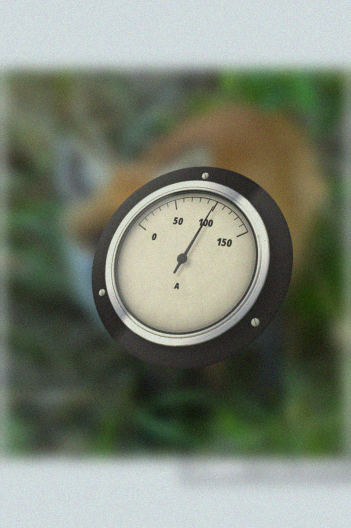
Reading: 100 A
